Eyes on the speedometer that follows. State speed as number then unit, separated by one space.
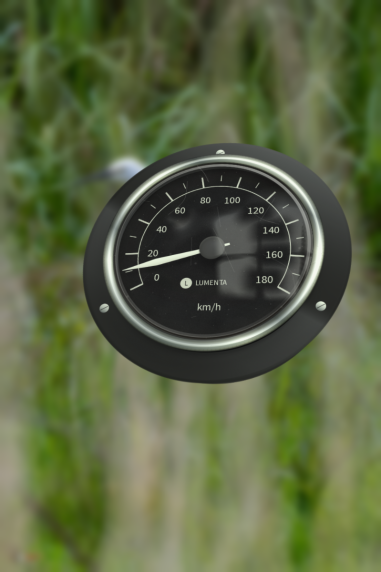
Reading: 10 km/h
